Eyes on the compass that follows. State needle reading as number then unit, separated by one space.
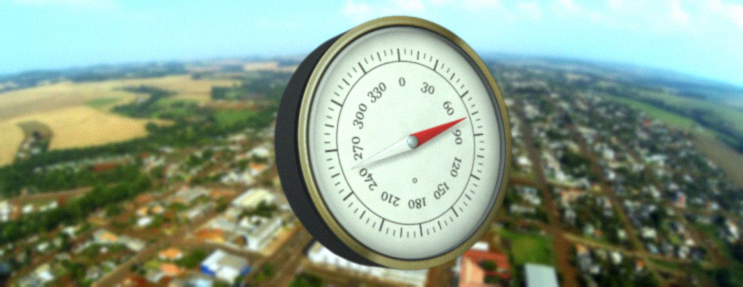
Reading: 75 °
